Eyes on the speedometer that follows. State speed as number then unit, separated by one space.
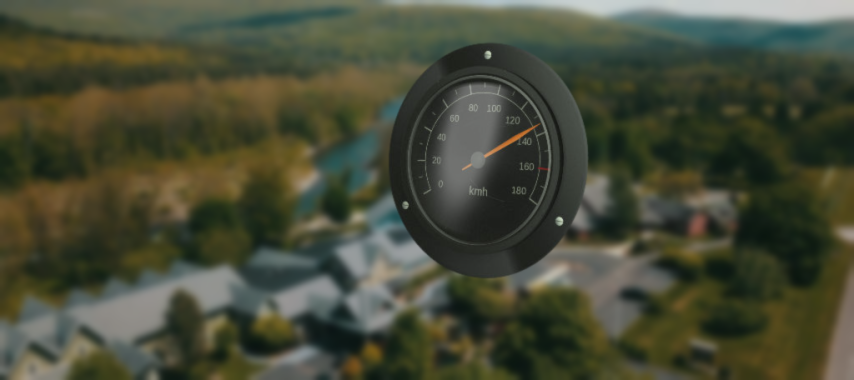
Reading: 135 km/h
